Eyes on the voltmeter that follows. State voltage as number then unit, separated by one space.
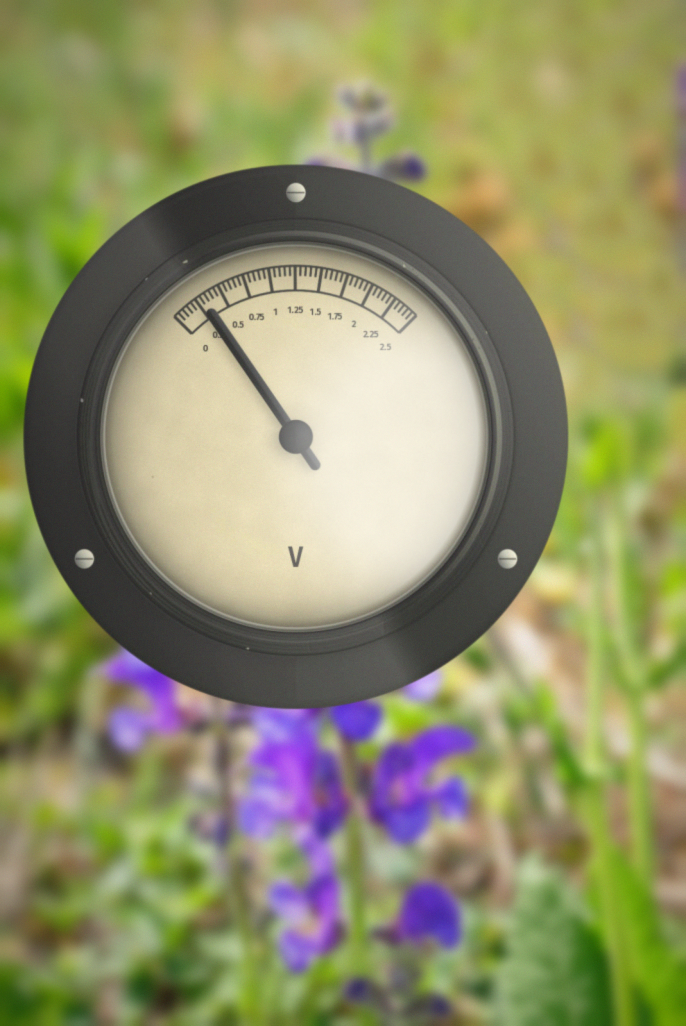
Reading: 0.3 V
